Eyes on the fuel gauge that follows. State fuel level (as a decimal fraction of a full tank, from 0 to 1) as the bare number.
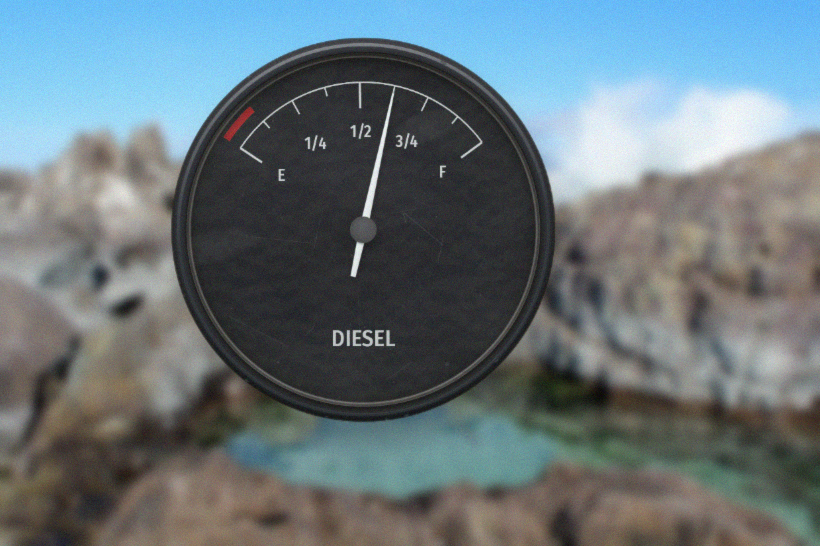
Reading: 0.625
